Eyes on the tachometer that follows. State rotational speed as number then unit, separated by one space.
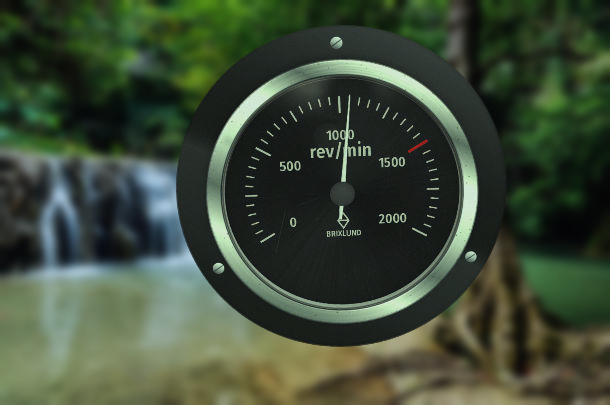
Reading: 1050 rpm
